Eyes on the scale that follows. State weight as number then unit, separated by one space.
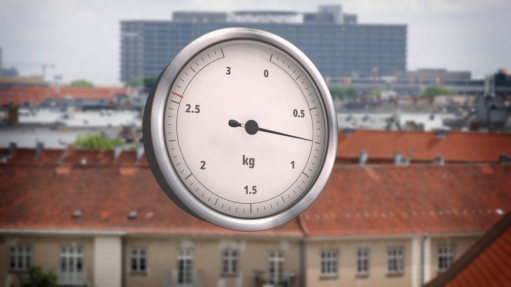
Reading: 0.75 kg
